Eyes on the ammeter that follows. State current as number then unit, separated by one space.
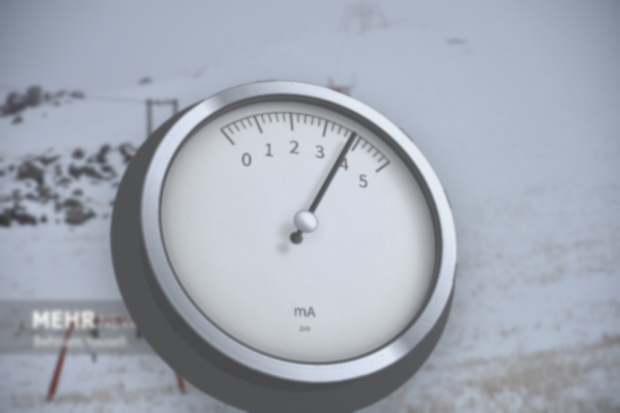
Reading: 3.8 mA
